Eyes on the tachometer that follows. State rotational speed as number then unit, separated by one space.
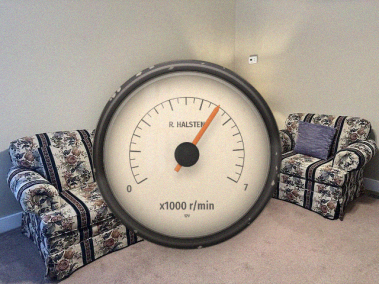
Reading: 4500 rpm
